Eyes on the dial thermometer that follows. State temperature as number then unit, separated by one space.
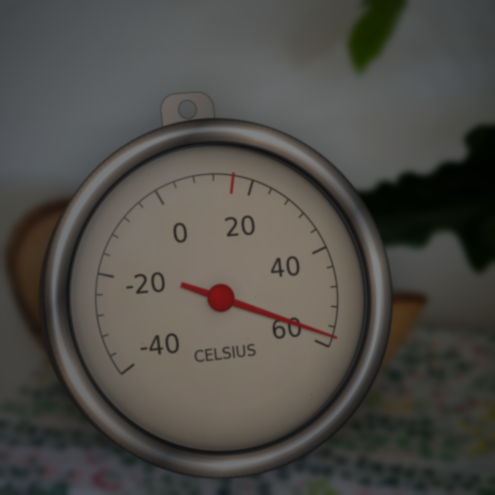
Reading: 58 °C
